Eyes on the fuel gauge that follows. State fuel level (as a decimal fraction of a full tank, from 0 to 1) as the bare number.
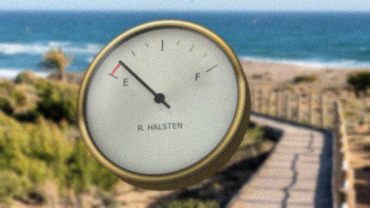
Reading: 0.125
